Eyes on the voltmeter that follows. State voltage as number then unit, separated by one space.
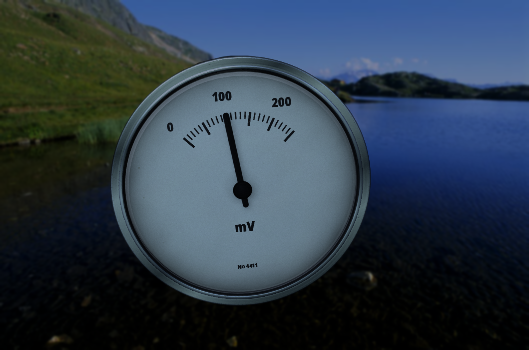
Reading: 100 mV
